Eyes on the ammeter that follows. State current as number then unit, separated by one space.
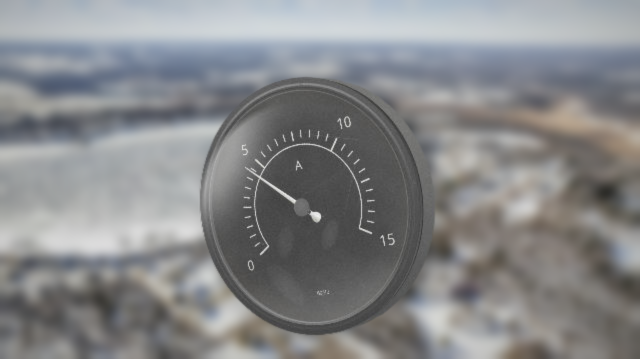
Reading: 4.5 A
